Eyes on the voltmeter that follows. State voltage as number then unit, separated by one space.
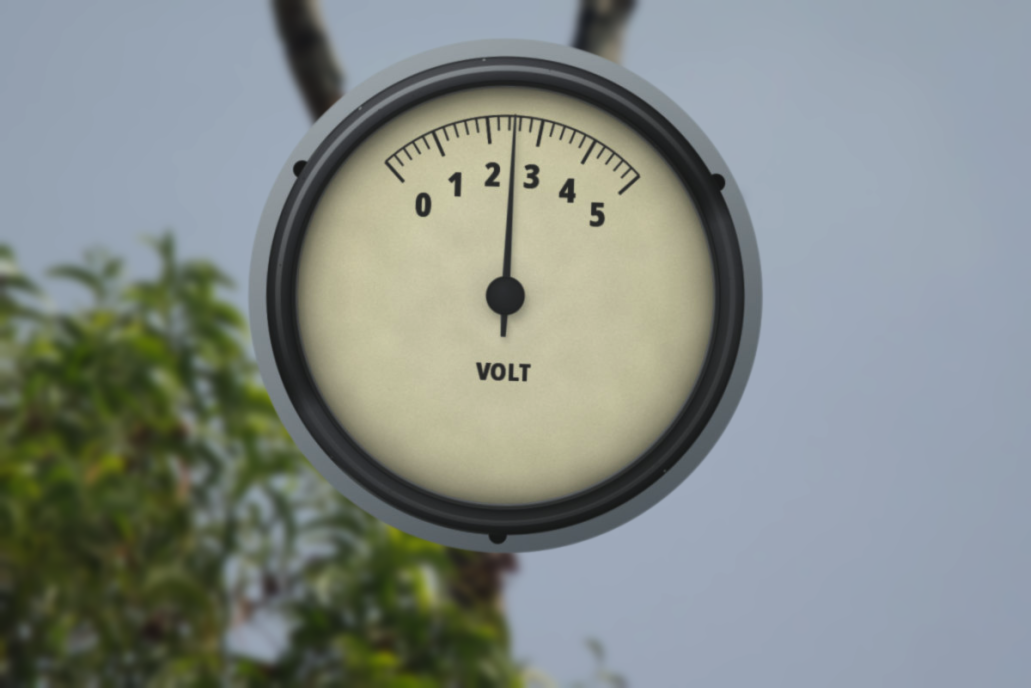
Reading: 2.5 V
